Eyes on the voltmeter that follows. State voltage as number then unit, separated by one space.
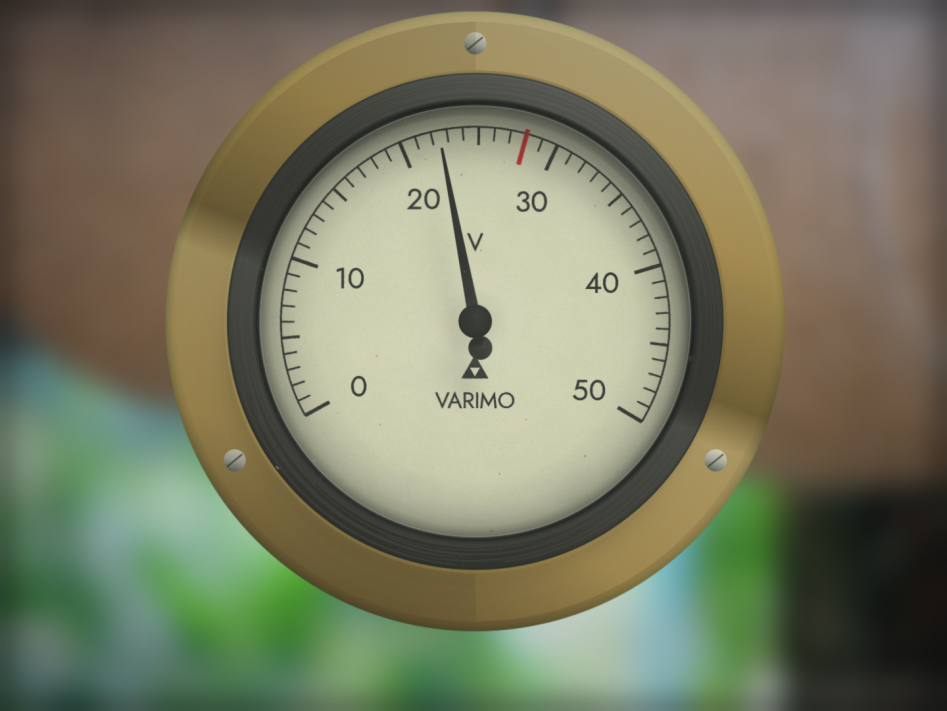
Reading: 22.5 V
